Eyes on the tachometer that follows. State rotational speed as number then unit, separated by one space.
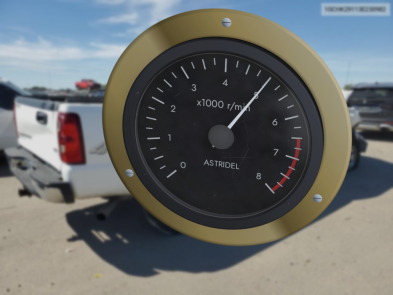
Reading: 5000 rpm
